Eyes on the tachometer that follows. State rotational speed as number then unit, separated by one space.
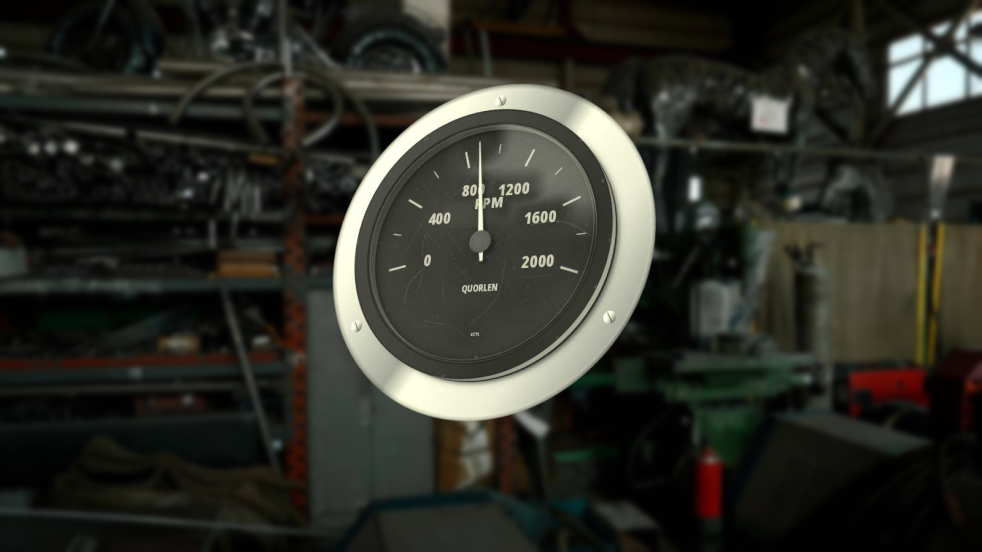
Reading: 900 rpm
